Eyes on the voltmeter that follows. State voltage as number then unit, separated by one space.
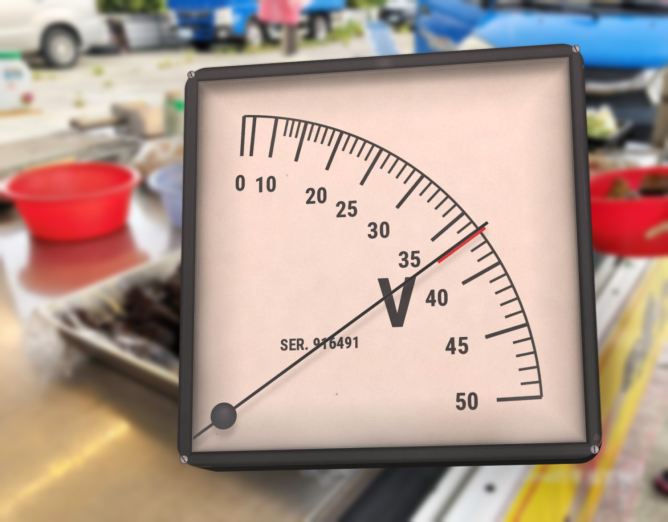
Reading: 37 V
